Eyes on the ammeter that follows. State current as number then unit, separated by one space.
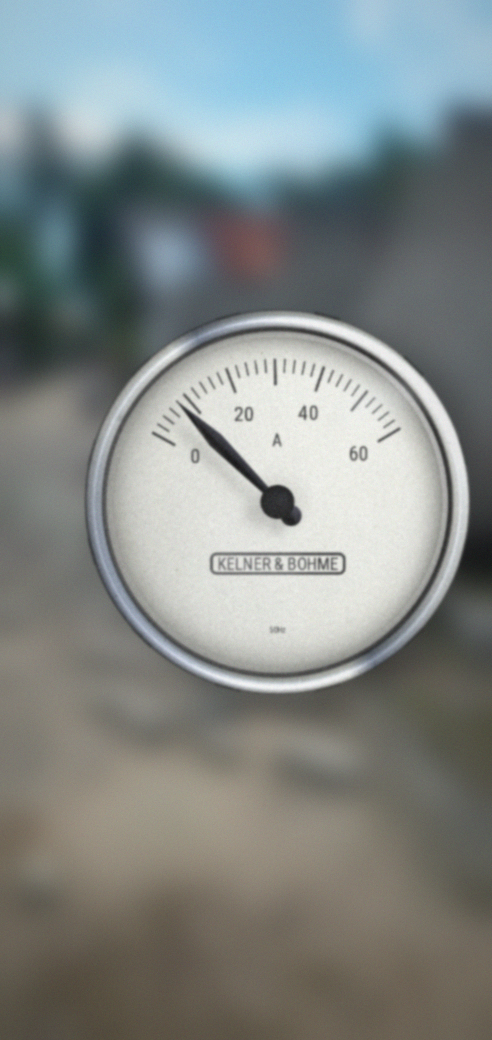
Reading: 8 A
